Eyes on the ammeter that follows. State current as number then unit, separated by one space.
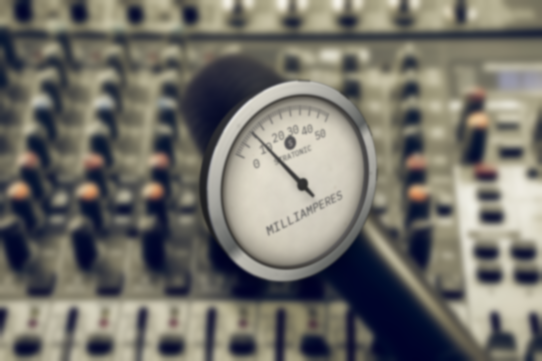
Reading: 10 mA
